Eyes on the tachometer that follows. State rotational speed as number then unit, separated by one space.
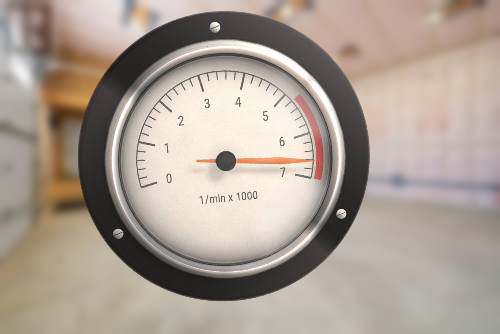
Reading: 6600 rpm
